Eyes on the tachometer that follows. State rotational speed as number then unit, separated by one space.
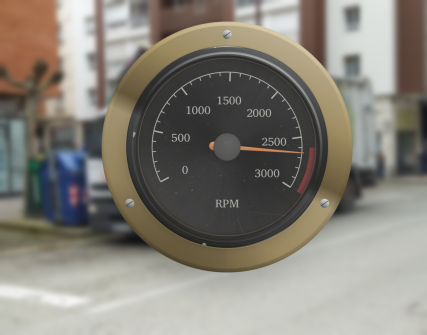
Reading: 2650 rpm
